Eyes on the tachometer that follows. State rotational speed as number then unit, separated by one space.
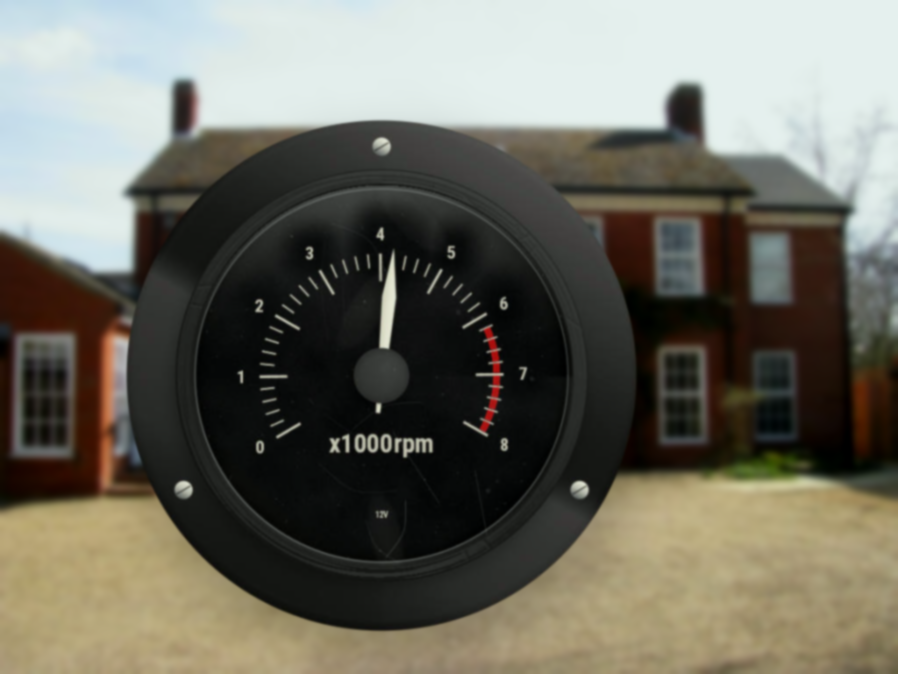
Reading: 4200 rpm
